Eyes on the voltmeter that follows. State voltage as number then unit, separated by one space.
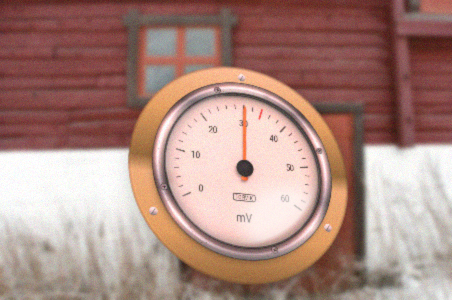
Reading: 30 mV
